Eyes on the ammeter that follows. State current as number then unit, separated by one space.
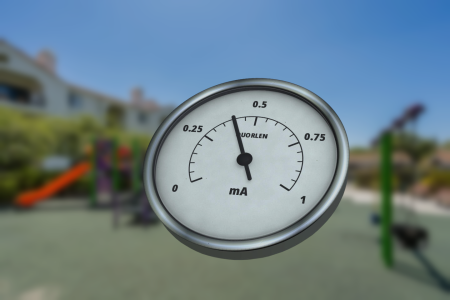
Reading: 0.4 mA
